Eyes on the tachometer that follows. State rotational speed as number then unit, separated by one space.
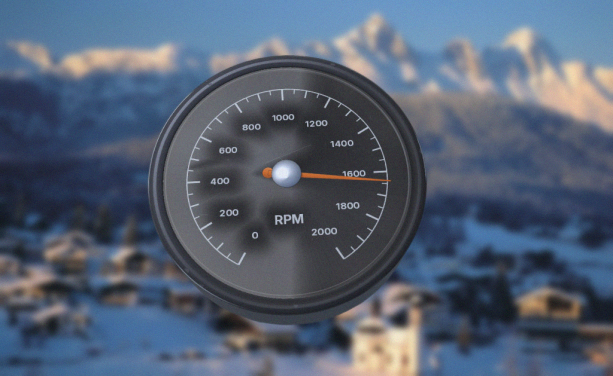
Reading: 1650 rpm
